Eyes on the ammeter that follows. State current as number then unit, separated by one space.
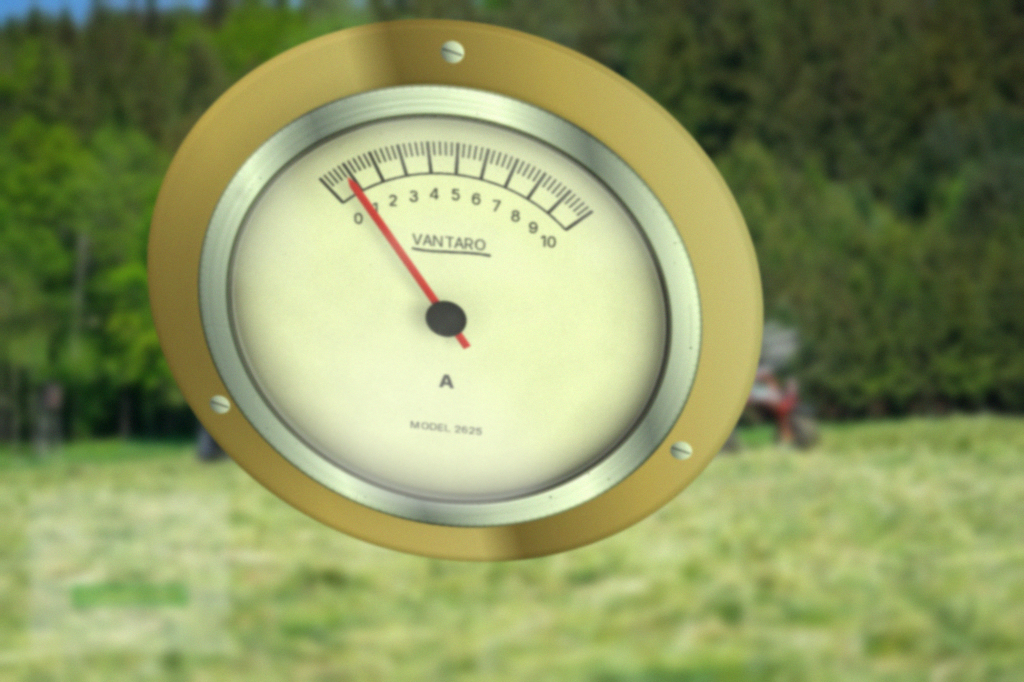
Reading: 1 A
